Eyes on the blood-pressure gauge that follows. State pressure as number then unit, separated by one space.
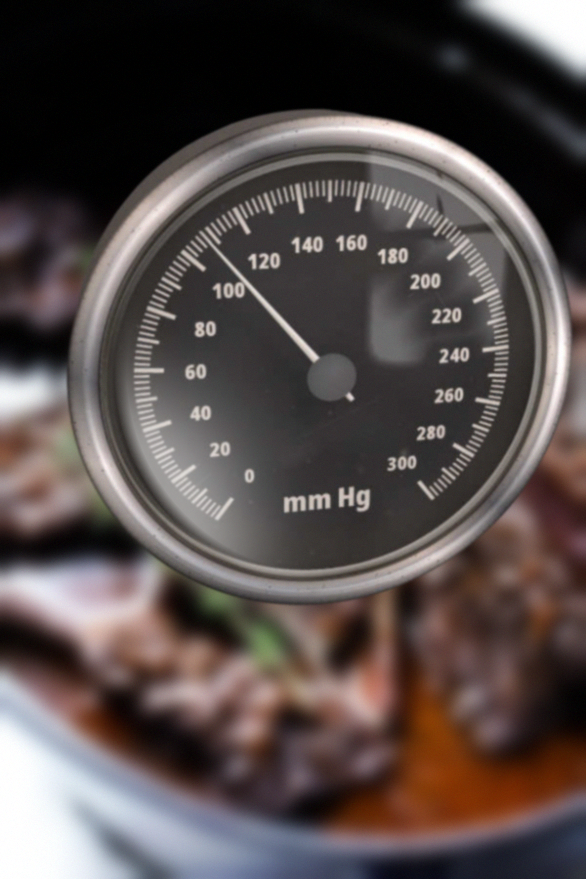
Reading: 108 mmHg
